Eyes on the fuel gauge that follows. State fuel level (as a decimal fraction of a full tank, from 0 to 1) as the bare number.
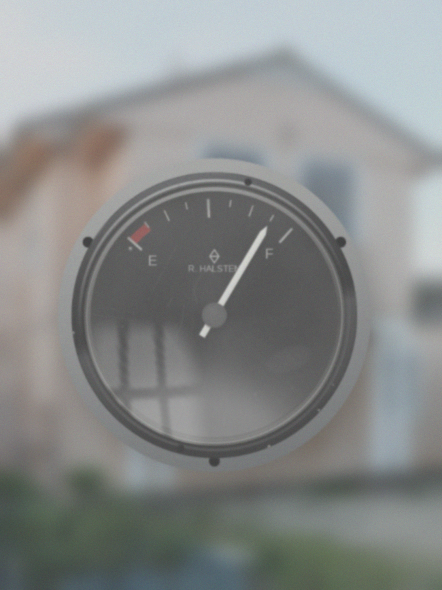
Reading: 0.875
